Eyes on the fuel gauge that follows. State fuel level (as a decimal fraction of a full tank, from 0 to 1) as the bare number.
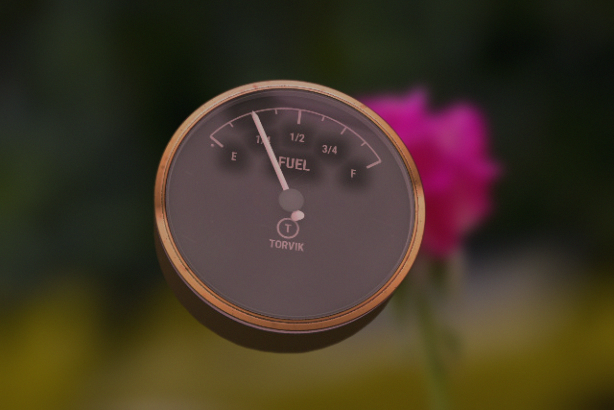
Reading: 0.25
